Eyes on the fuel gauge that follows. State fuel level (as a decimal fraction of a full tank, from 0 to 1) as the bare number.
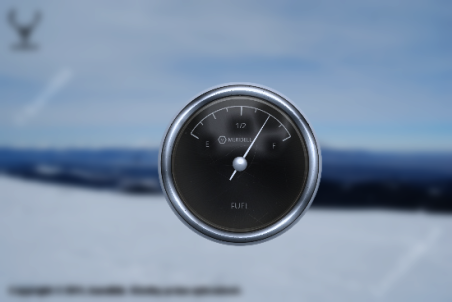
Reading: 0.75
